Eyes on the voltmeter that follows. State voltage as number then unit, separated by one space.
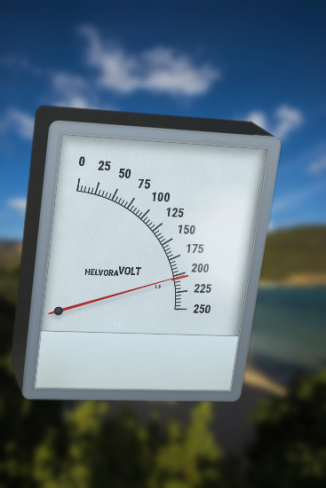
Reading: 200 V
